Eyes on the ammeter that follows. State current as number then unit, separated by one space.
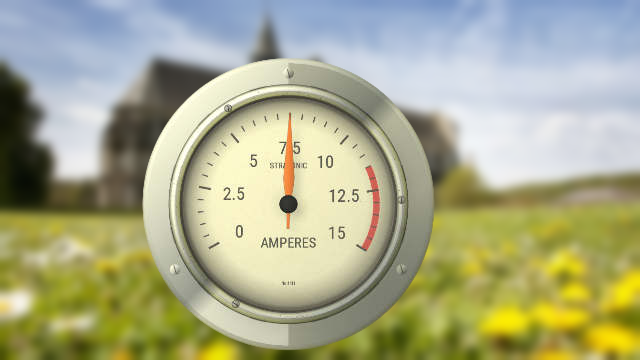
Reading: 7.5 A
